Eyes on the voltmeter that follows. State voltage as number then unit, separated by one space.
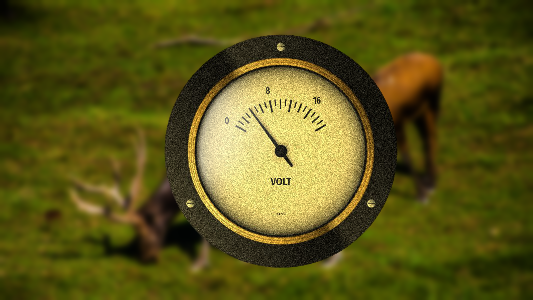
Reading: 4 V
